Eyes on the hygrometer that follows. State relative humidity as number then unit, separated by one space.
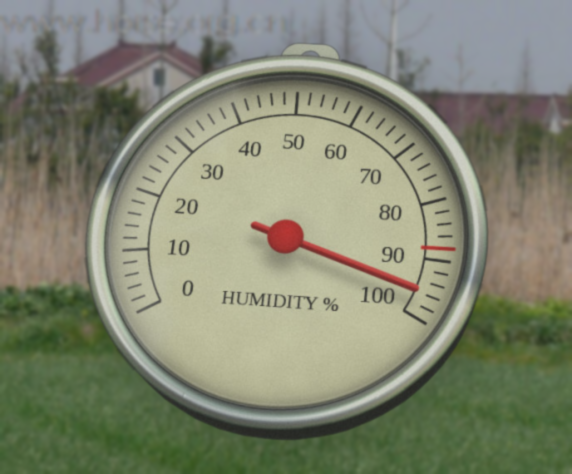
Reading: 96 %
